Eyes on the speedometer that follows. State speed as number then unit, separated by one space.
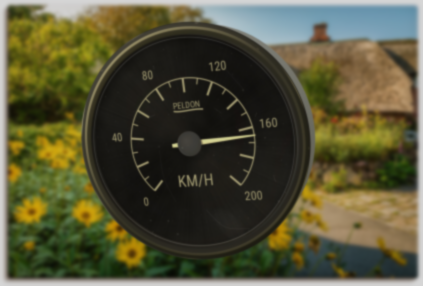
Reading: 165 km/h
